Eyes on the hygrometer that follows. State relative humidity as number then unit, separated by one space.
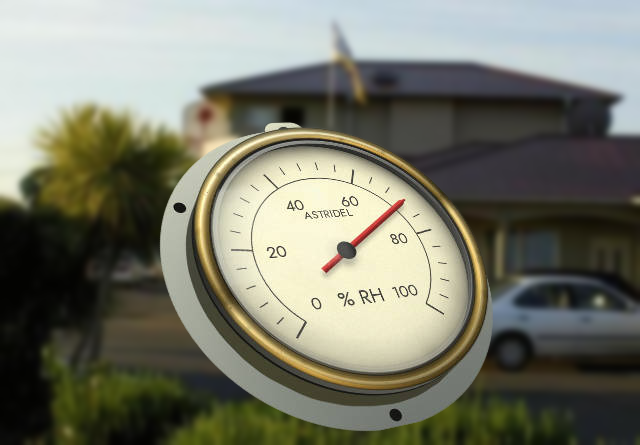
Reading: 72 %
